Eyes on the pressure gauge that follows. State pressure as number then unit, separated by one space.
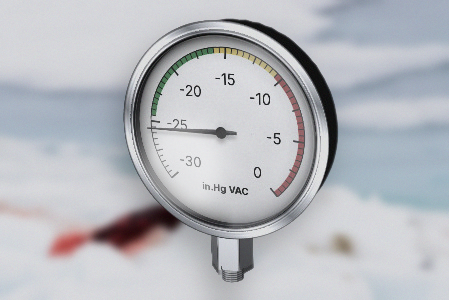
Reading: -25.5 inHg
